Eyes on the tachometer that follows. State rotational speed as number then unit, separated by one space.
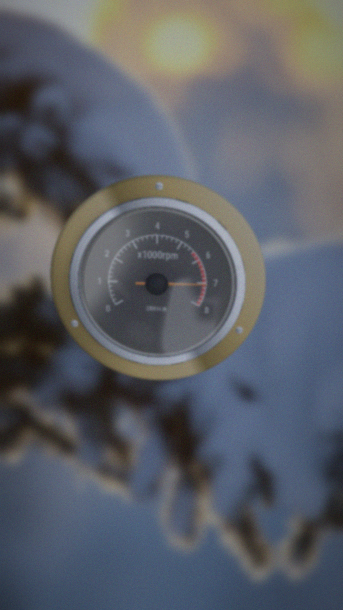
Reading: 7000 rpm
